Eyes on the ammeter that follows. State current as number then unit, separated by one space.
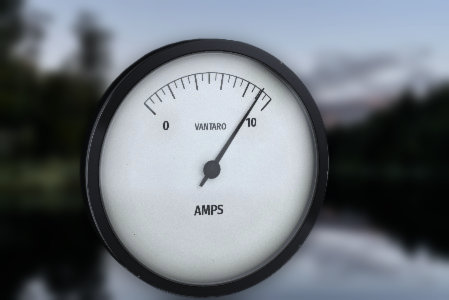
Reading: 9 A
